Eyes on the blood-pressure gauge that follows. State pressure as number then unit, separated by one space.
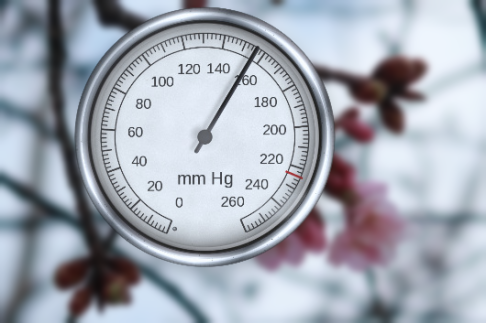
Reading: 156 mmHg
